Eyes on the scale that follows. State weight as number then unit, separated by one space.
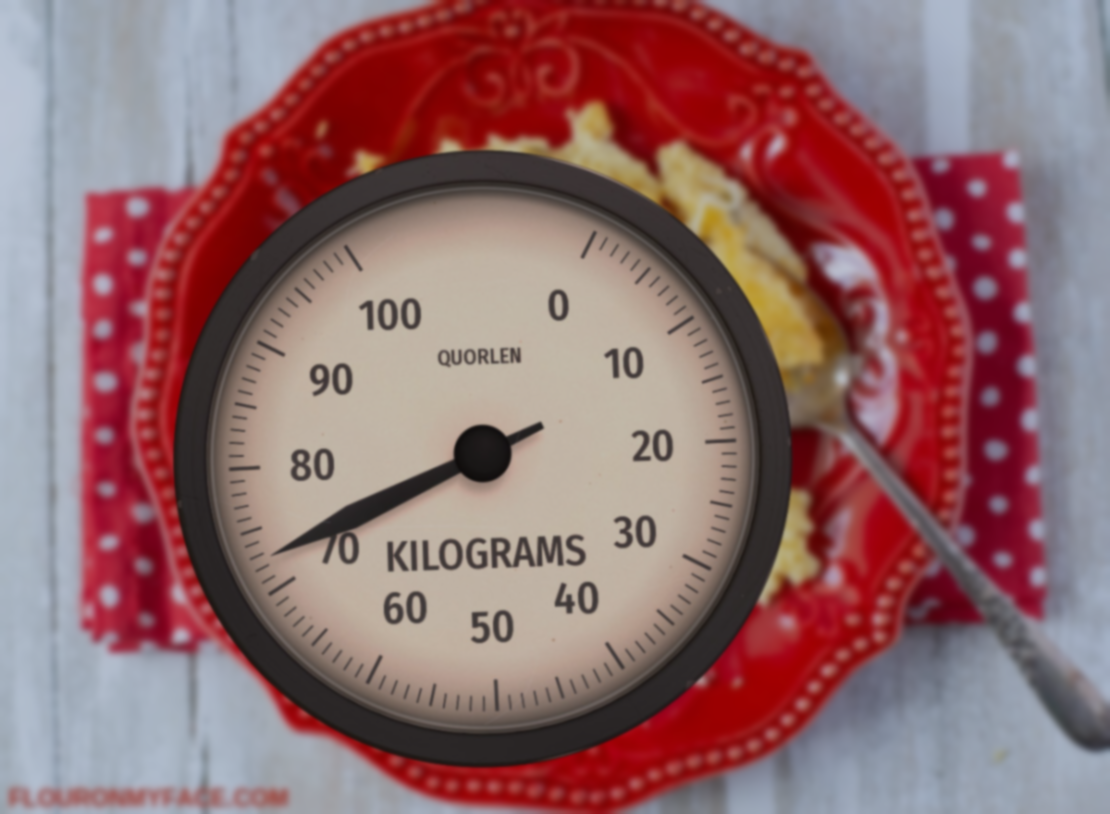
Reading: 72.5 kg
